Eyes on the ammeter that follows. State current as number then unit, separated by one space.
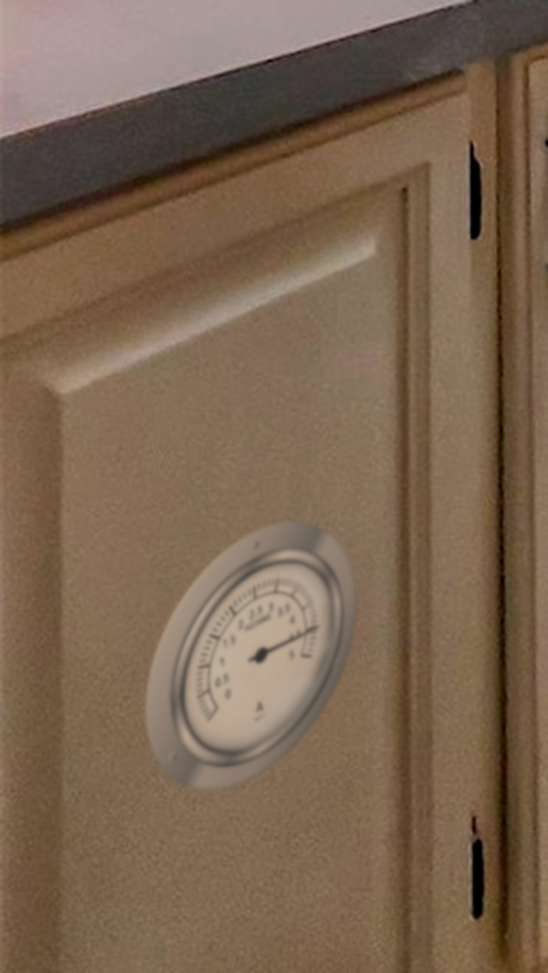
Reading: 4.5 A
